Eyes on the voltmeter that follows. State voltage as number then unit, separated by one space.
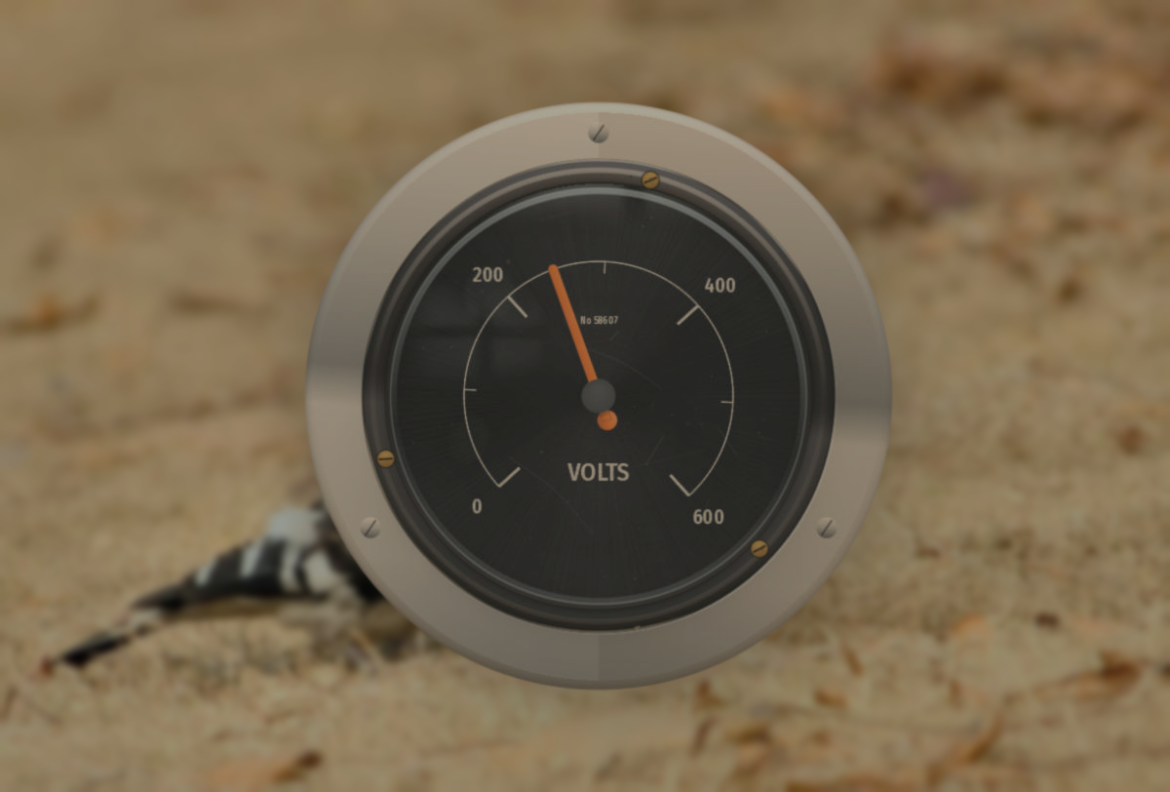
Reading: 250 V
